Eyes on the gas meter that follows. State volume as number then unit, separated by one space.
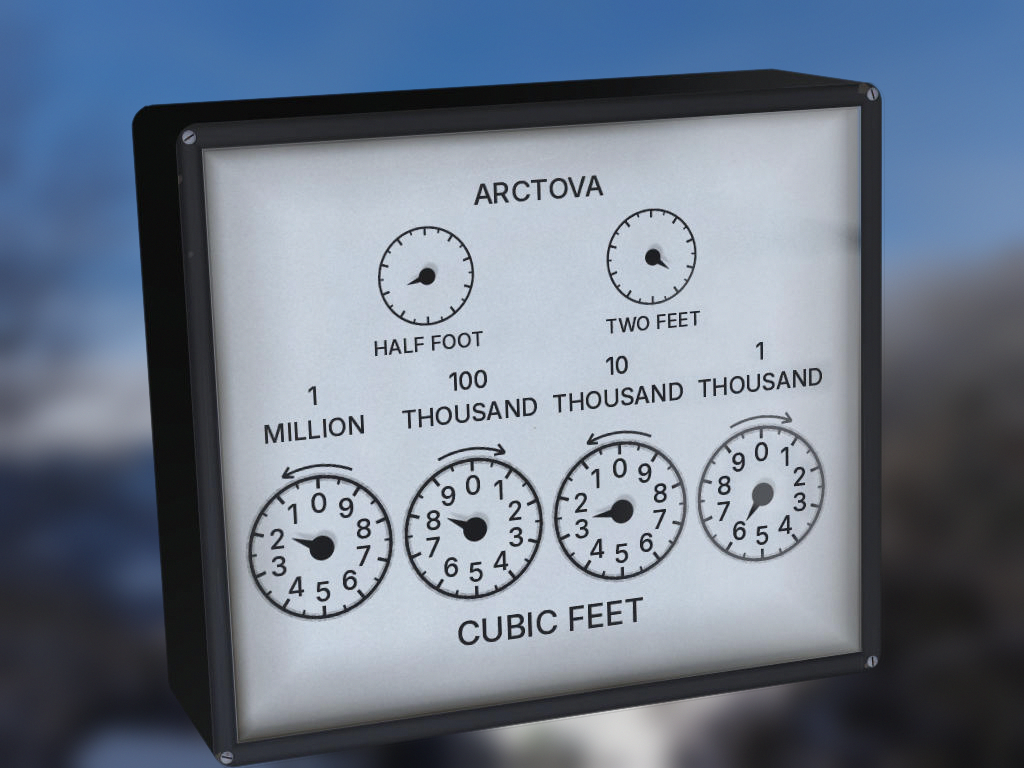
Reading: 182600 ft³
